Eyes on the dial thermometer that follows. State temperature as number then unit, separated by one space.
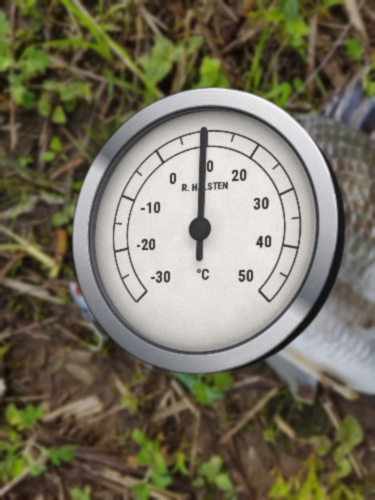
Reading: 10 °C
